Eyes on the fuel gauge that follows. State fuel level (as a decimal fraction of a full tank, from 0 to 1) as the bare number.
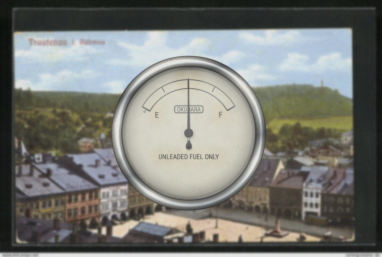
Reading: 0.5
